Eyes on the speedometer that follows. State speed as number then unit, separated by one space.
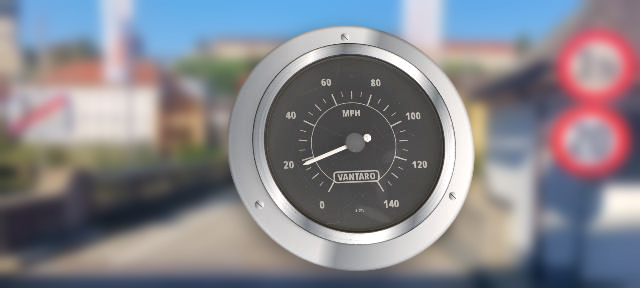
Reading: 17.5 mph
